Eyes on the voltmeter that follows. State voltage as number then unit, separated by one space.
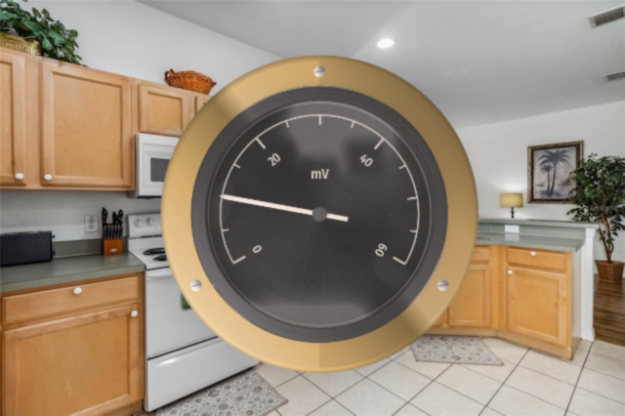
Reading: 10 mV
